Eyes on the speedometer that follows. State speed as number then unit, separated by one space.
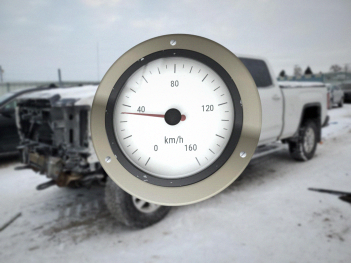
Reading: 35 km/h
